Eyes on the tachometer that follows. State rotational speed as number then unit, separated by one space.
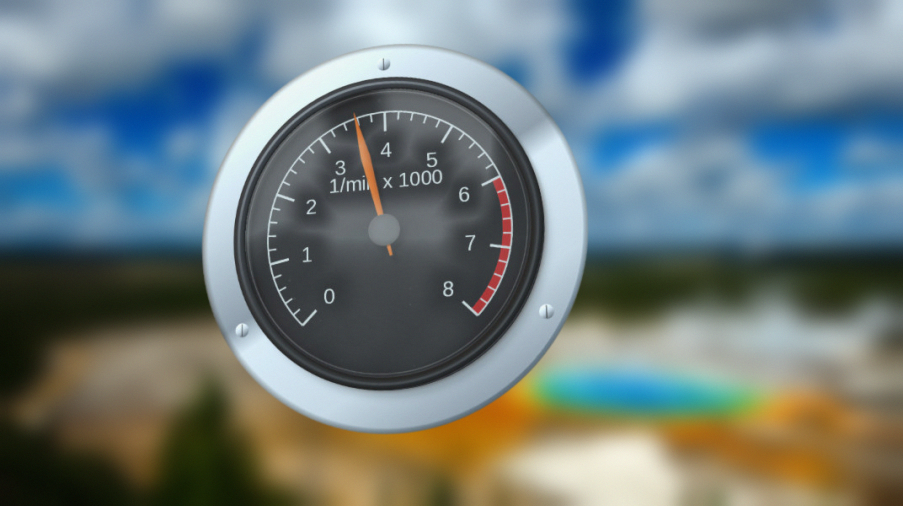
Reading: 3600 rpm
